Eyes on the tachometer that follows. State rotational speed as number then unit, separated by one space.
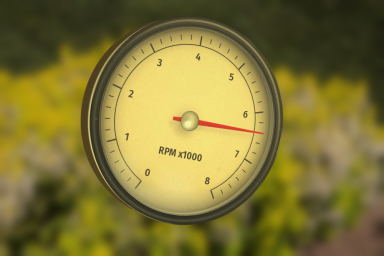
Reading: 6400 rpm
